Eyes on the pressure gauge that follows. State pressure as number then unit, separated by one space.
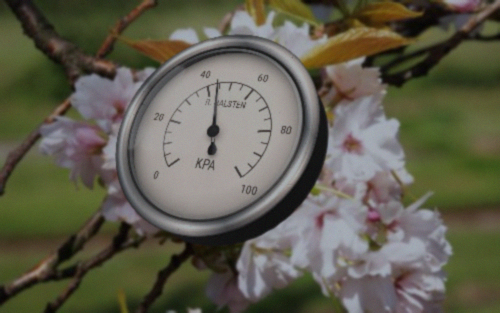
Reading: 45 kPa
